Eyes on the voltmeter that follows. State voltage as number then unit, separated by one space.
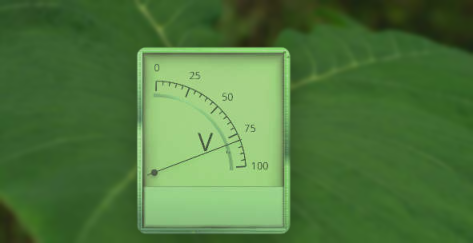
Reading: 80 V
